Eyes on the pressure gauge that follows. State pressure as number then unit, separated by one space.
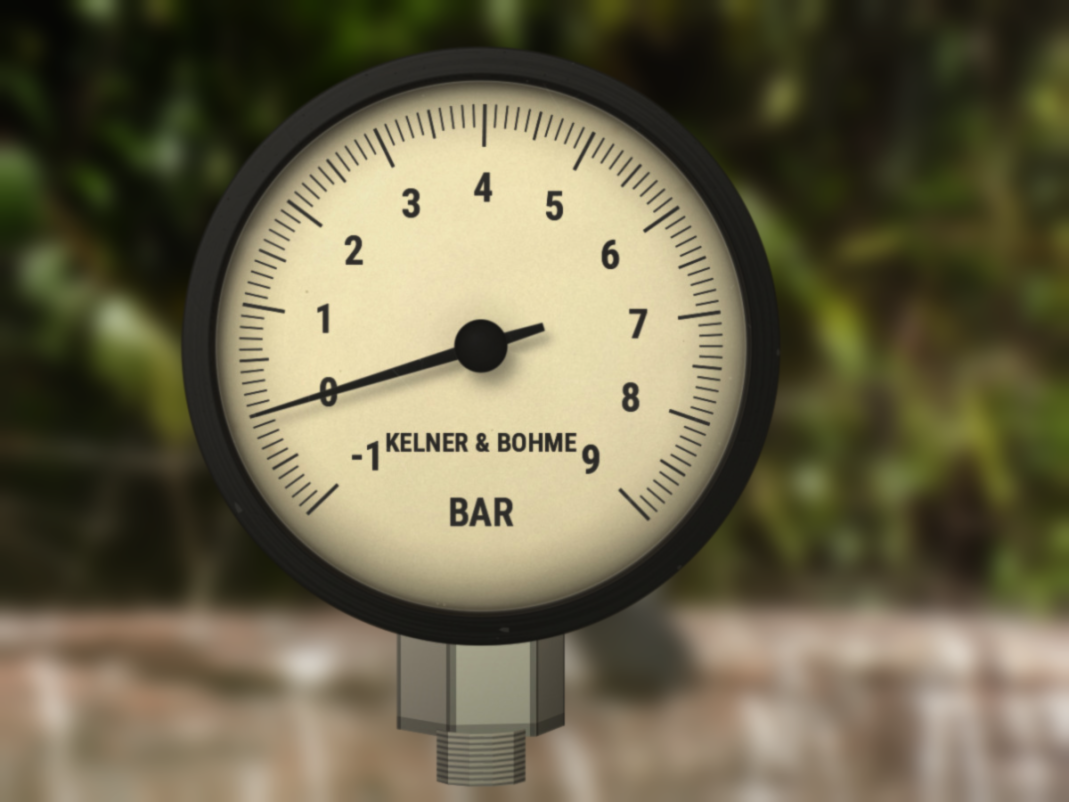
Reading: 0 bar
